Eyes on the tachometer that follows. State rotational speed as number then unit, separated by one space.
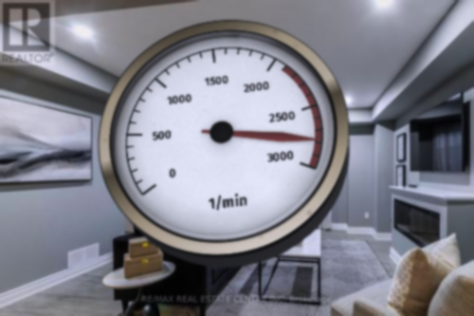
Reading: 2800 rpm
